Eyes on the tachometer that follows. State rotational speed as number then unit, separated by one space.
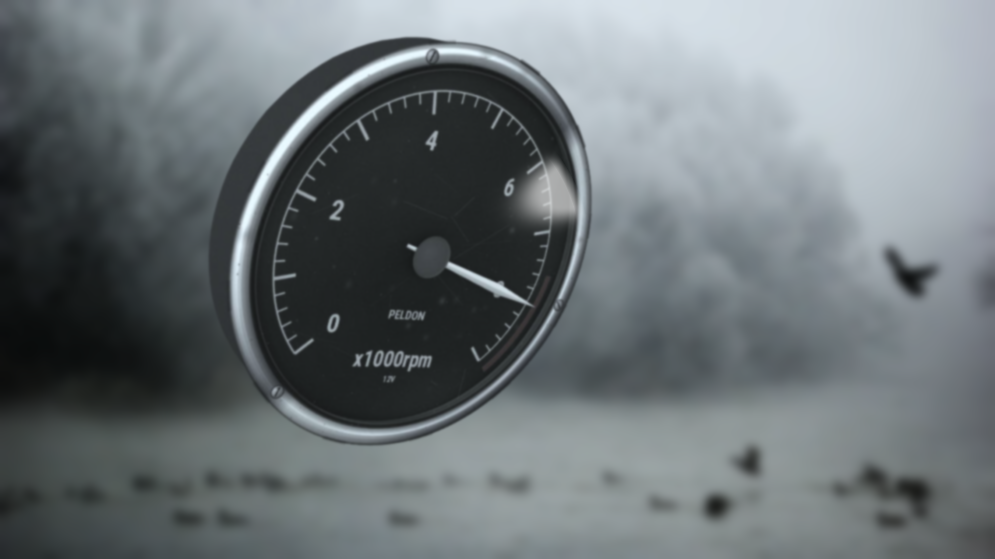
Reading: 8000 rpm
